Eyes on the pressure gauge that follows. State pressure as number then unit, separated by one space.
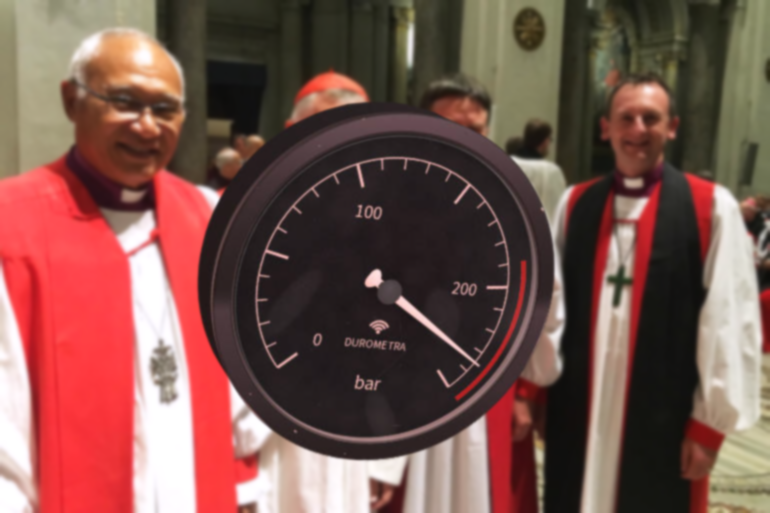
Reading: 235 bar
